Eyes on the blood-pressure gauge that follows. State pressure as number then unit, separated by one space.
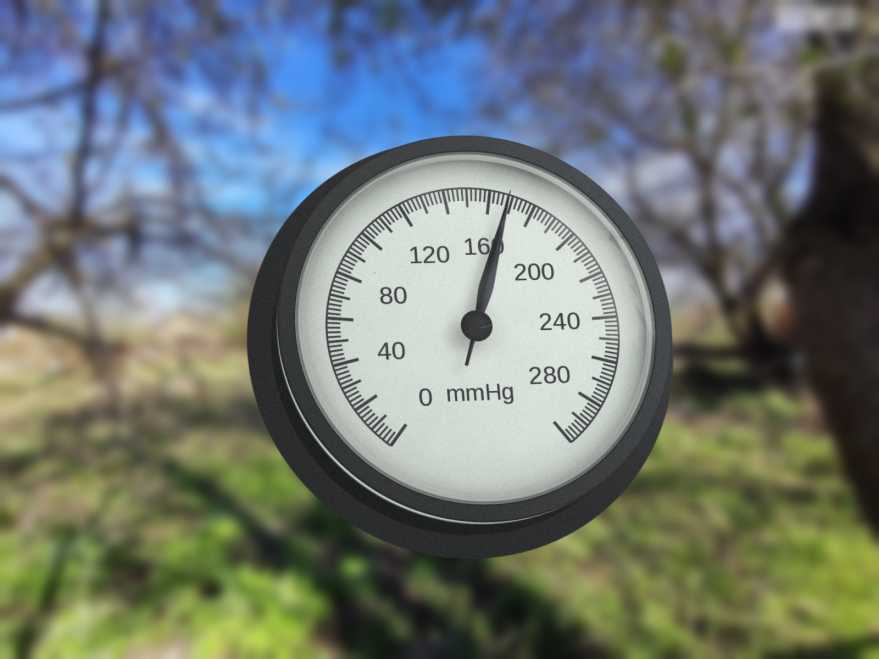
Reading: 168 mmHg
